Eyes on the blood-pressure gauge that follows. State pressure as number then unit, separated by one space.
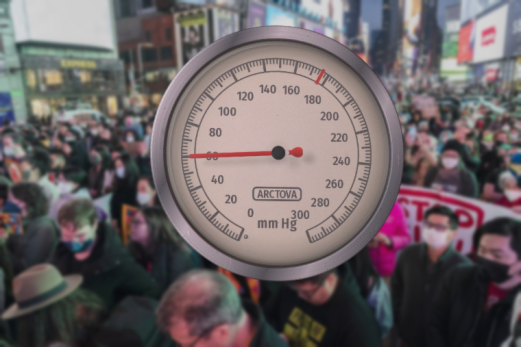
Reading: 60 mmHg
